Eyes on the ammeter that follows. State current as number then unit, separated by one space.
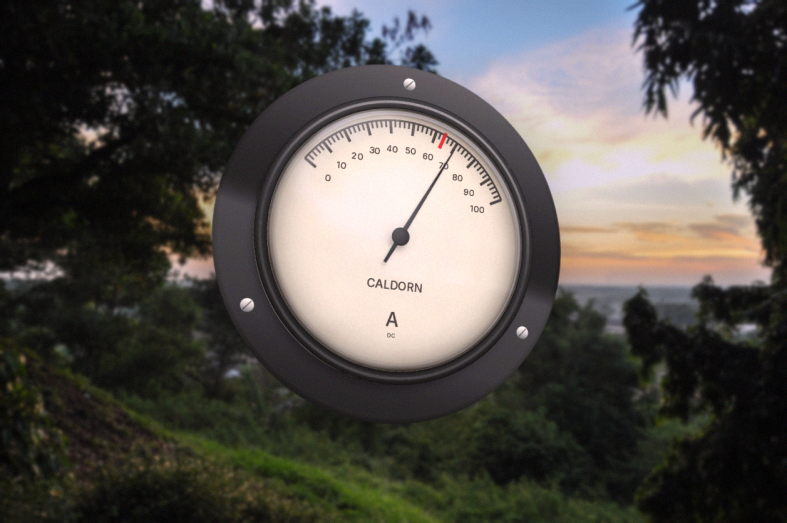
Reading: 70 A
